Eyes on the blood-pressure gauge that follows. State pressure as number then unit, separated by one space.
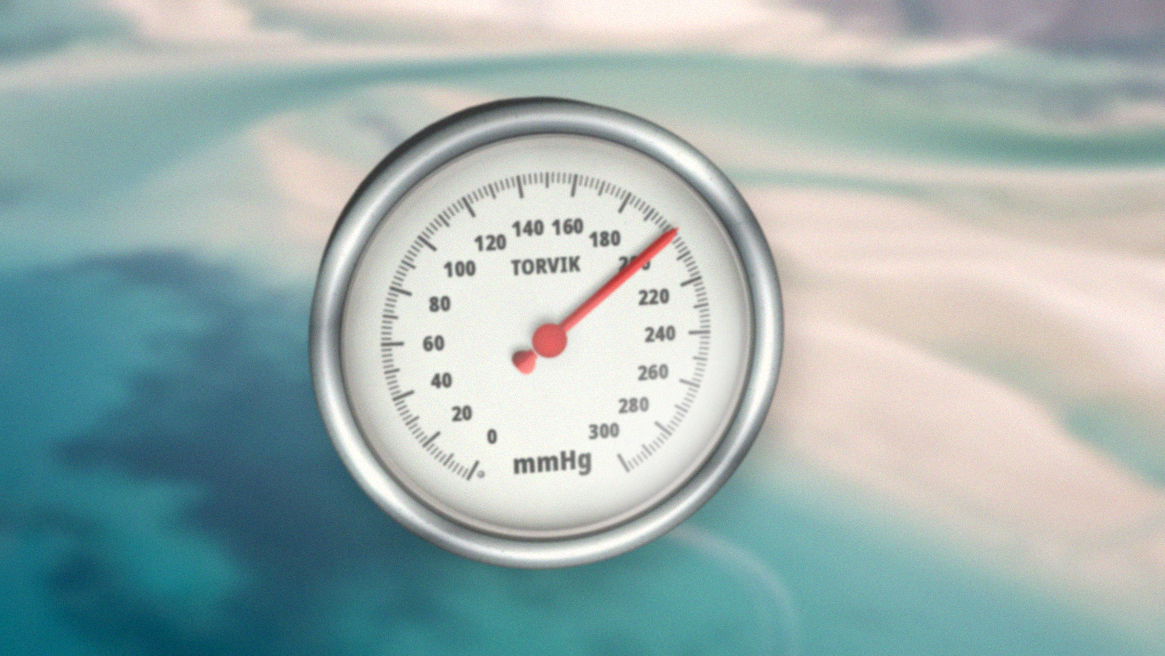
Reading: 200 mmHg
